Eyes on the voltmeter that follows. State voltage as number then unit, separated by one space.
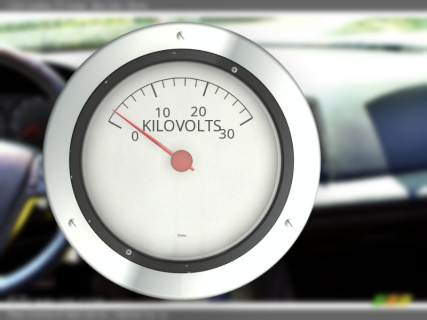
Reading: 2 kV
